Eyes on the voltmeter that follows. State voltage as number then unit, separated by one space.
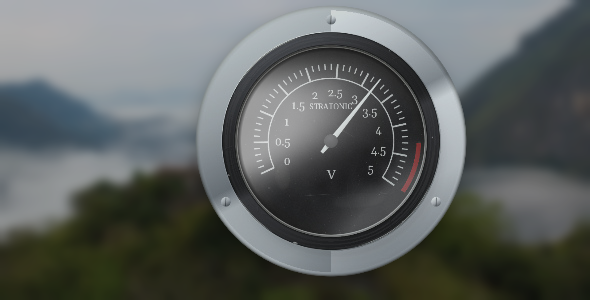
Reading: 3.2 V
